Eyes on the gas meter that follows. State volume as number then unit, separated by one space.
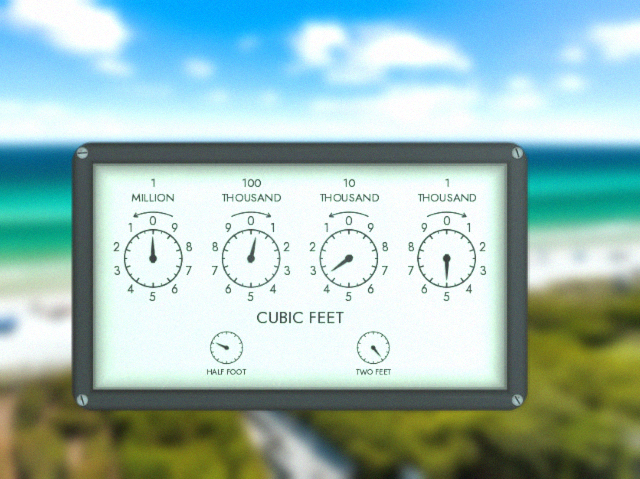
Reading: 3500 ft³
